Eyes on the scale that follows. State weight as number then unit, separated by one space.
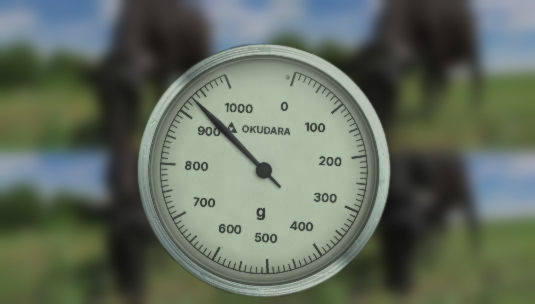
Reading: 930 g
